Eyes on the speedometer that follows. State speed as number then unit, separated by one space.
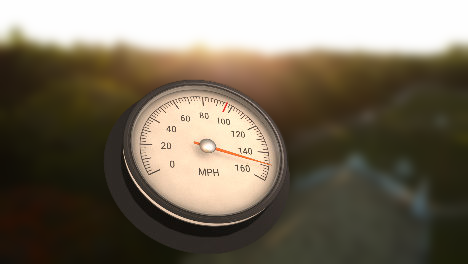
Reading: 150 mph
